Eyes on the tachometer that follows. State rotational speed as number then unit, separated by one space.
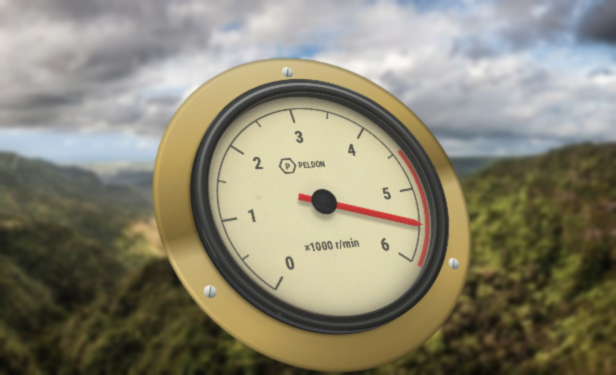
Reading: 5500 rpm
